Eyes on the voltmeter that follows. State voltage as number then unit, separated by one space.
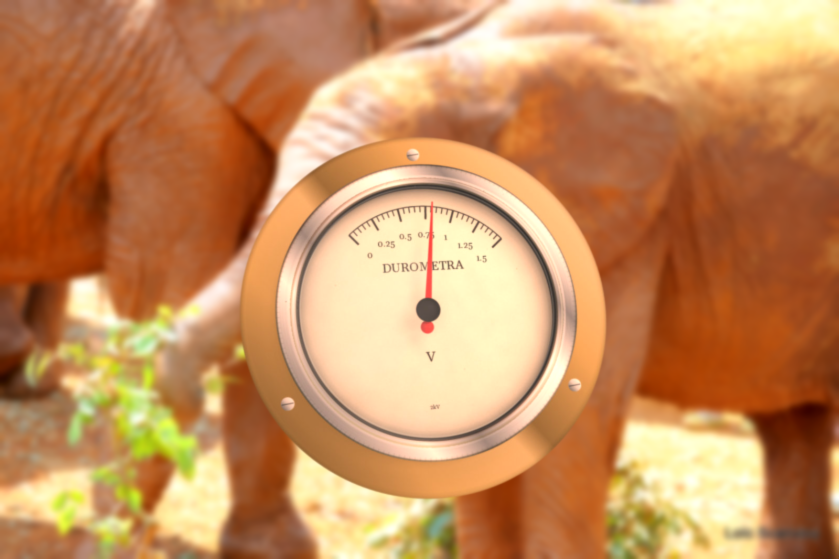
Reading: 0.8 V
